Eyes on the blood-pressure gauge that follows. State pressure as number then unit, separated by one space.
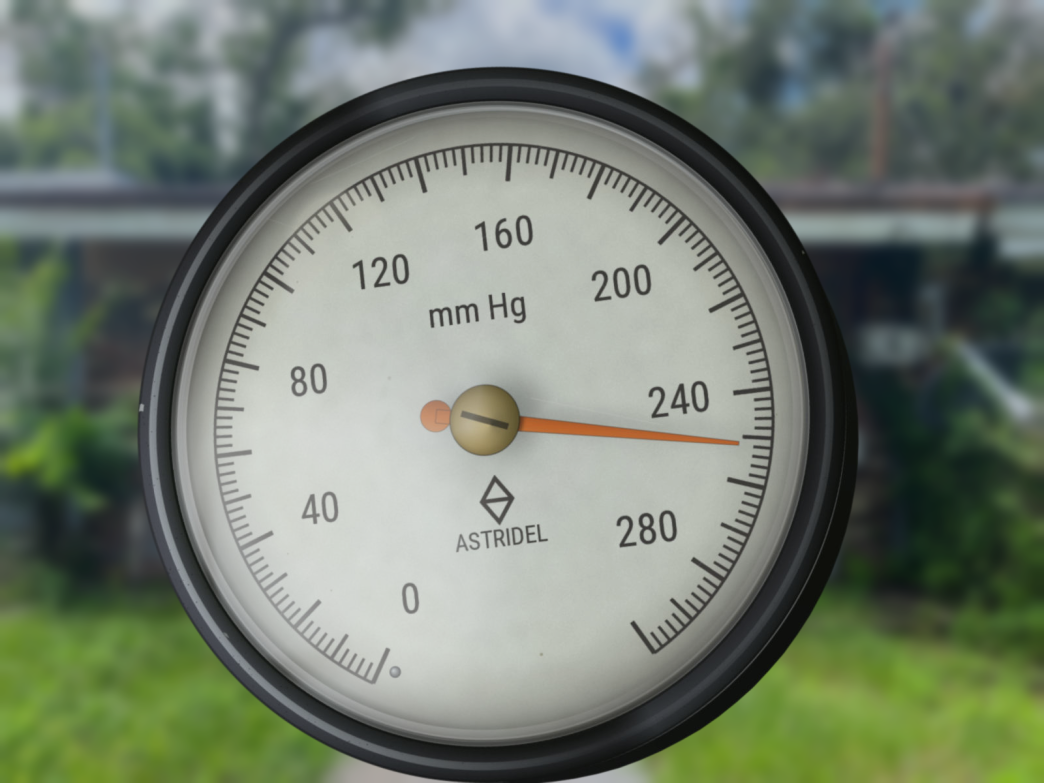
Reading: 252 mmHg
